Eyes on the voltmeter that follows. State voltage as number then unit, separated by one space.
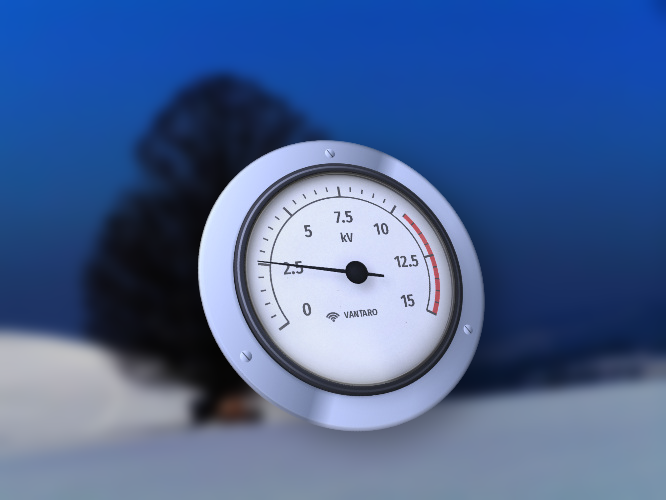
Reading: 2.5 kV
